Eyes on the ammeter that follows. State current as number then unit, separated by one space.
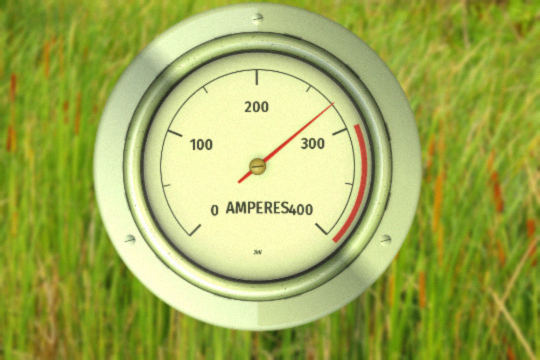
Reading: 275 A
